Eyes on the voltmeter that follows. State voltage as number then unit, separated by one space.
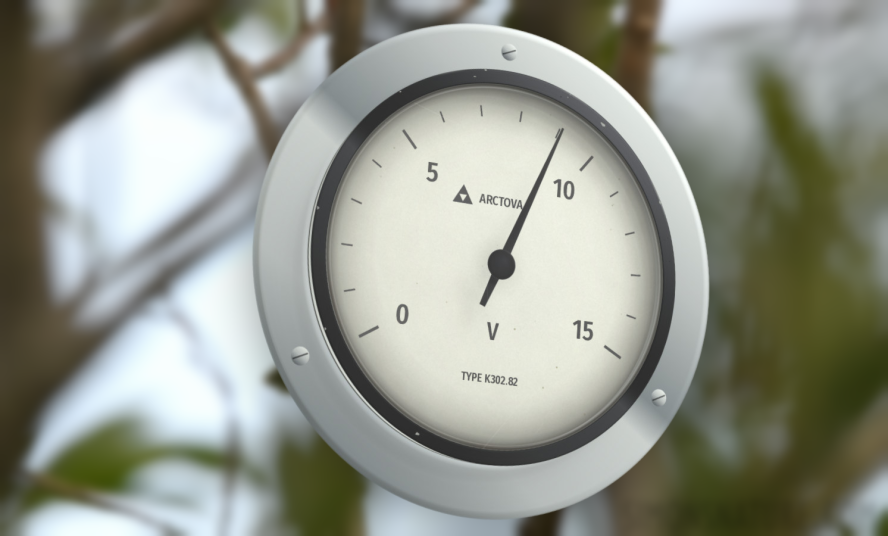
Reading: 9 V
